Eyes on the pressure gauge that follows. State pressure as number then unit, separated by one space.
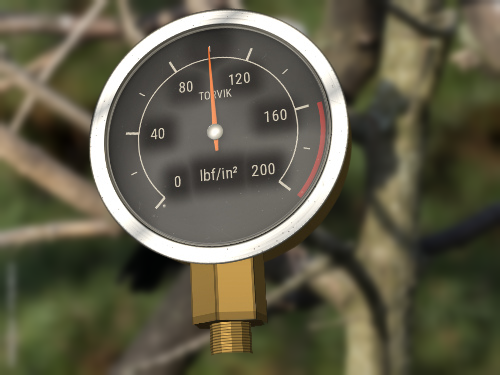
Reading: 100 psi
